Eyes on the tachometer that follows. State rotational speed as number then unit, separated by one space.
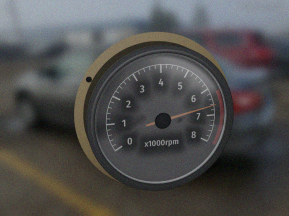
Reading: 6600 rpm
